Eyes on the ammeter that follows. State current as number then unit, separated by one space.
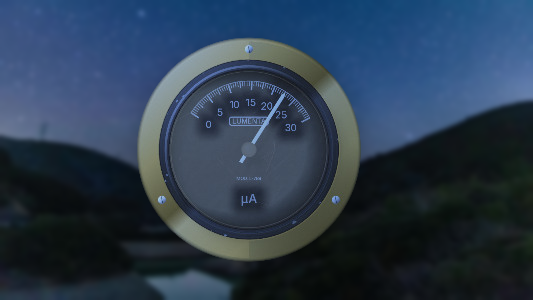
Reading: 22.5 µA
